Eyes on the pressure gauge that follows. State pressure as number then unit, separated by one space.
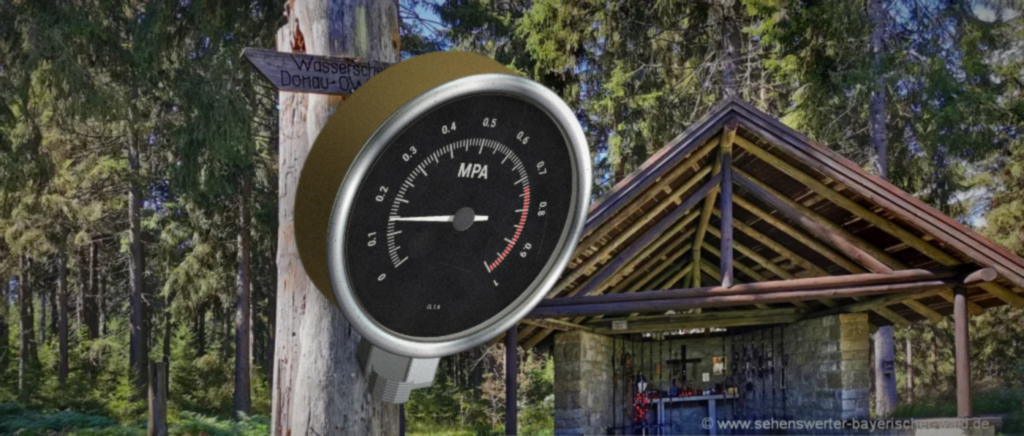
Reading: 0.15 MPa
